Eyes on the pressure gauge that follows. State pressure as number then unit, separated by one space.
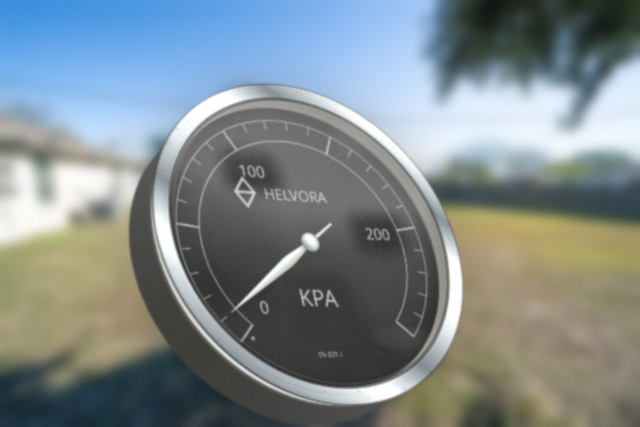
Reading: 10 kPa
